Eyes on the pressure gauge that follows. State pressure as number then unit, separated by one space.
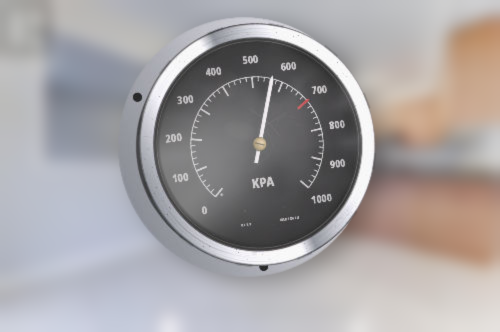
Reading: 560 kPa
